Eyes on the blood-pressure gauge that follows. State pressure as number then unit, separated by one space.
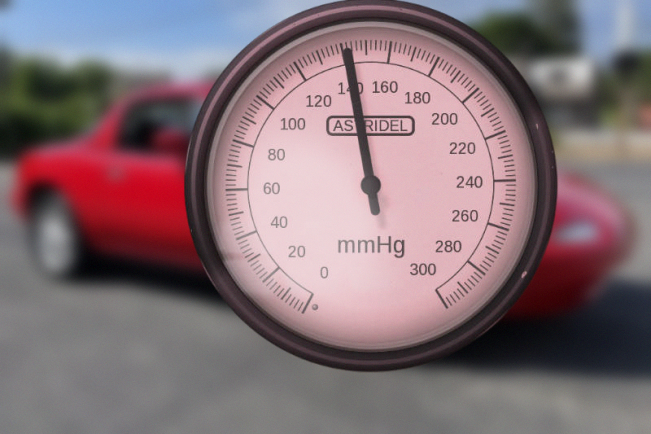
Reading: 142 mmHg
